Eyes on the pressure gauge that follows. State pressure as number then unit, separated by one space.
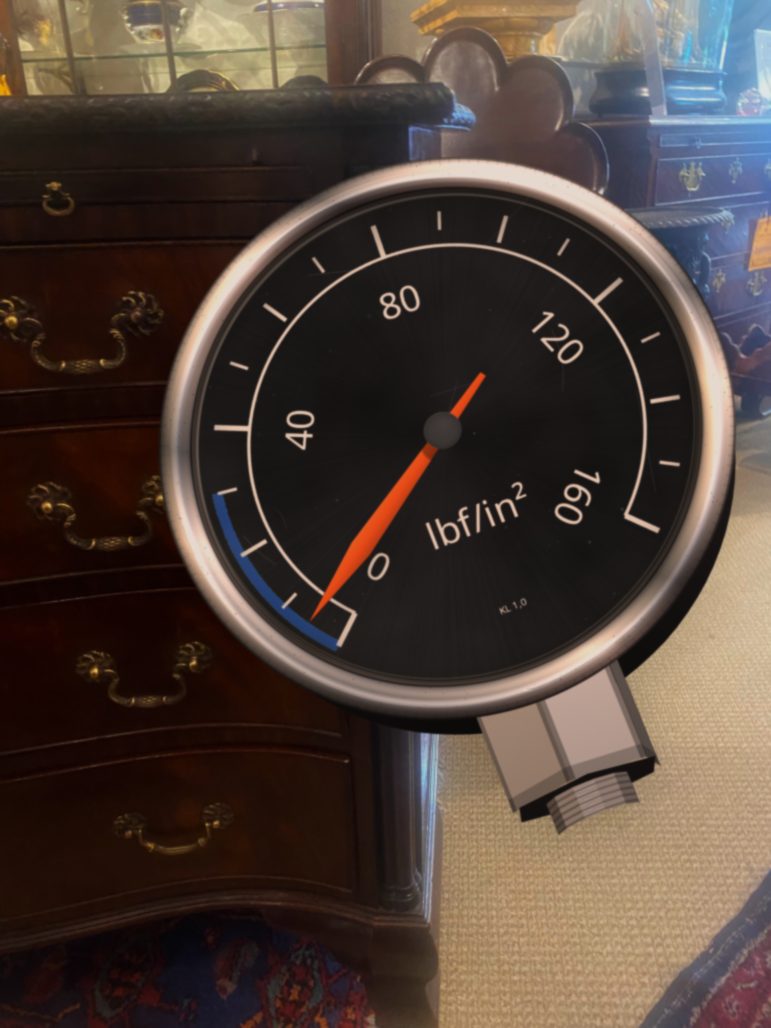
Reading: 5 psi
